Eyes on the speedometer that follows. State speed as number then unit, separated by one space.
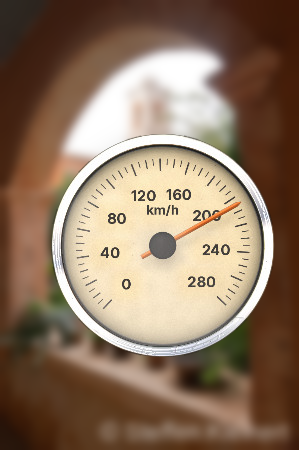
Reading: 205 km/h
